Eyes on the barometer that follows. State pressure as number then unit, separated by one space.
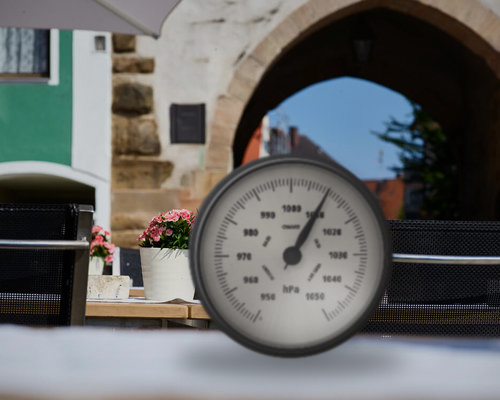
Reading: 1010 hPa
